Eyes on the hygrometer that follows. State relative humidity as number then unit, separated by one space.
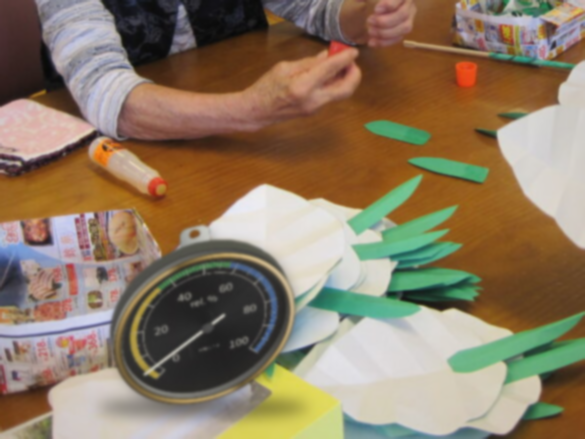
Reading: 5 %
